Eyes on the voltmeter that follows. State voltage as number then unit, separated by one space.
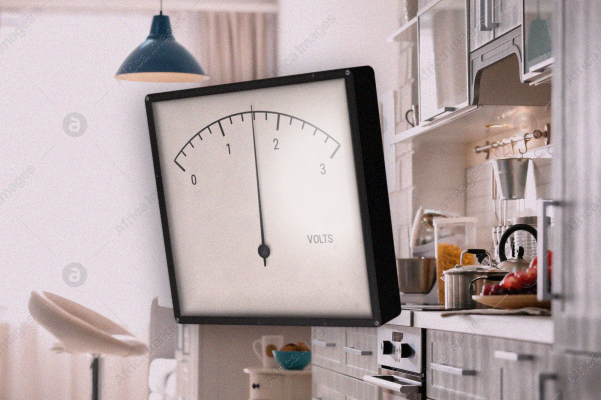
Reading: 1.6 V
